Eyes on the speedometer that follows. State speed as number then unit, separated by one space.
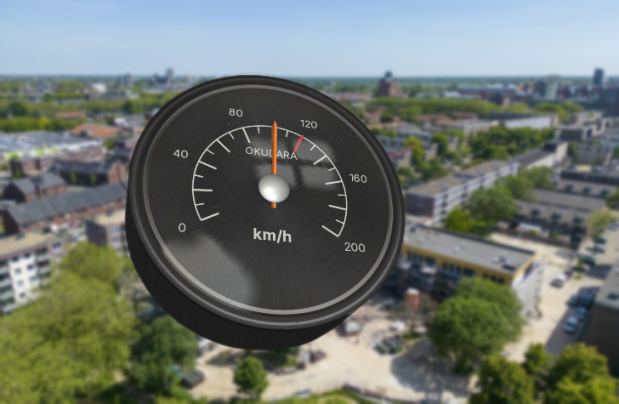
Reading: 100 km/h
